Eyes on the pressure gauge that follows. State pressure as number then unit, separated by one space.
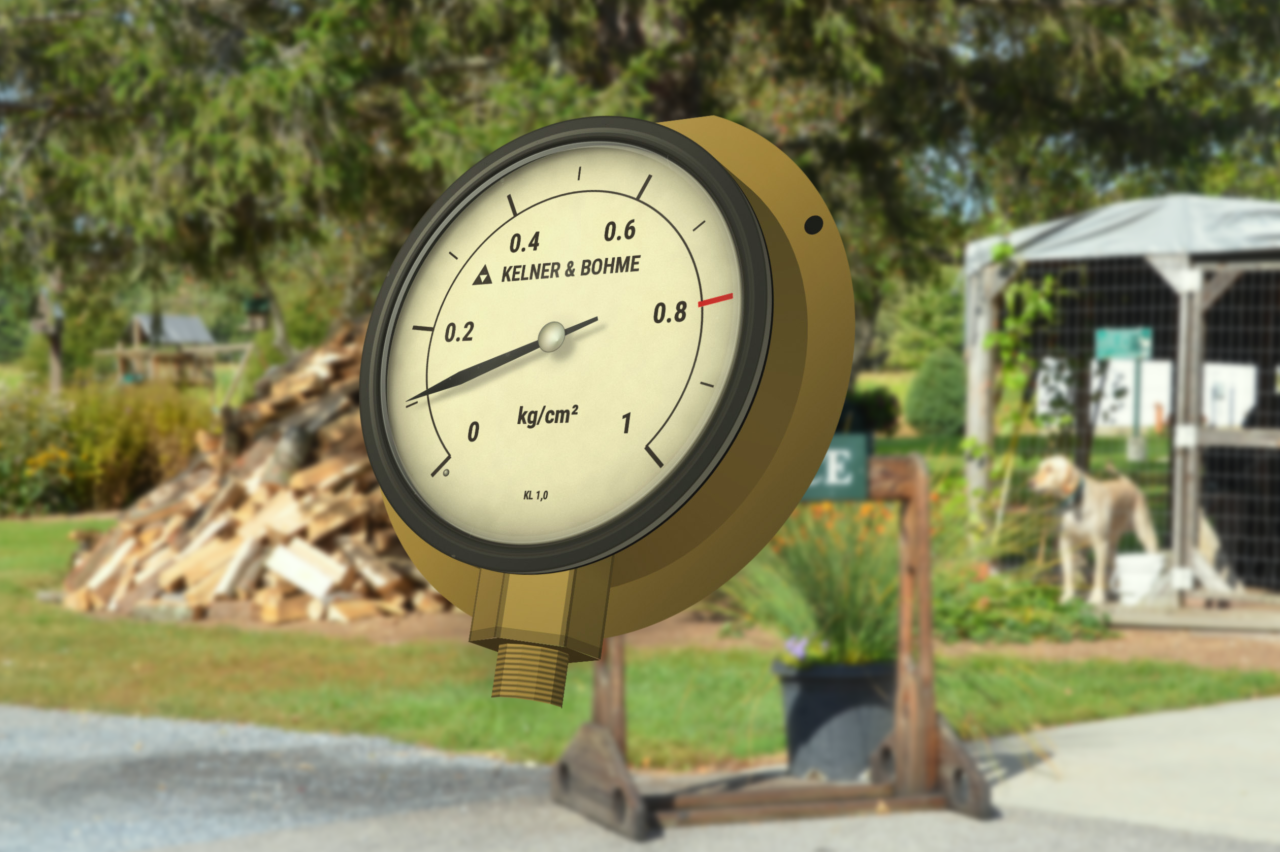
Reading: 0.1 kg/cm²
